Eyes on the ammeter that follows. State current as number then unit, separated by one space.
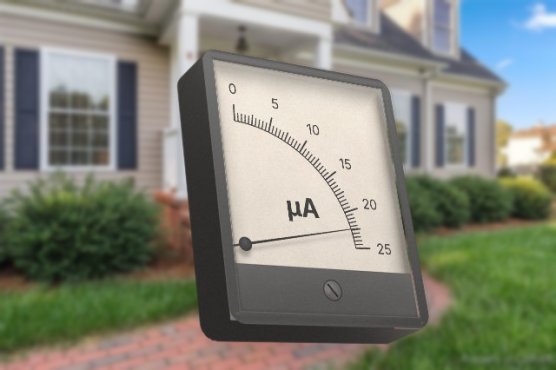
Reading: 22.5 µA
